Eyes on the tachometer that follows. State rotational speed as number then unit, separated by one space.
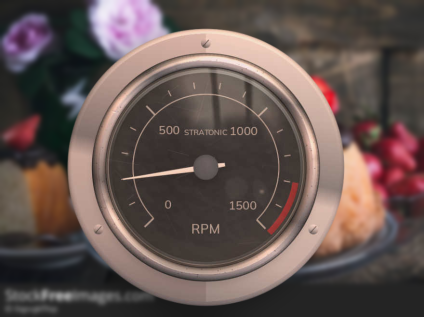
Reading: 200 rpm
